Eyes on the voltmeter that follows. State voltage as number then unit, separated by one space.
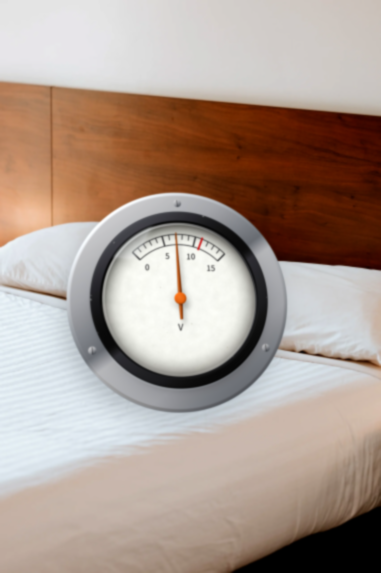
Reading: 7 V
